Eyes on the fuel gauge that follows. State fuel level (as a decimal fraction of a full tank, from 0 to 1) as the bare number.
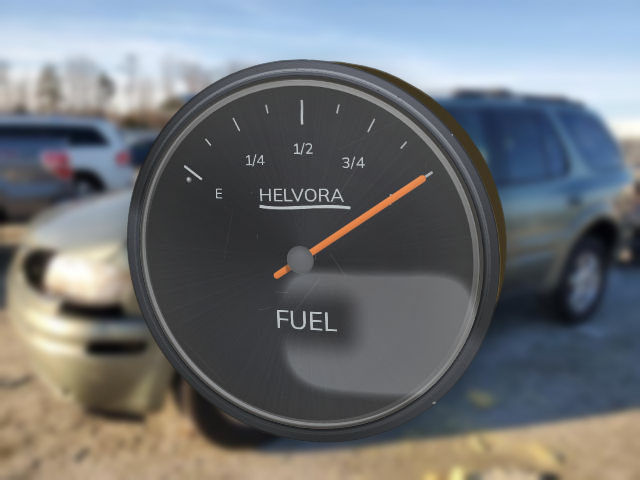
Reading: 1
